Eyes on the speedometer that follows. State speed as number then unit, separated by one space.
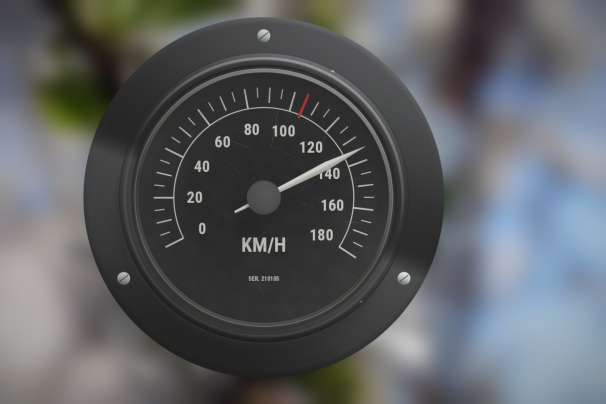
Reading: 135 km/h
